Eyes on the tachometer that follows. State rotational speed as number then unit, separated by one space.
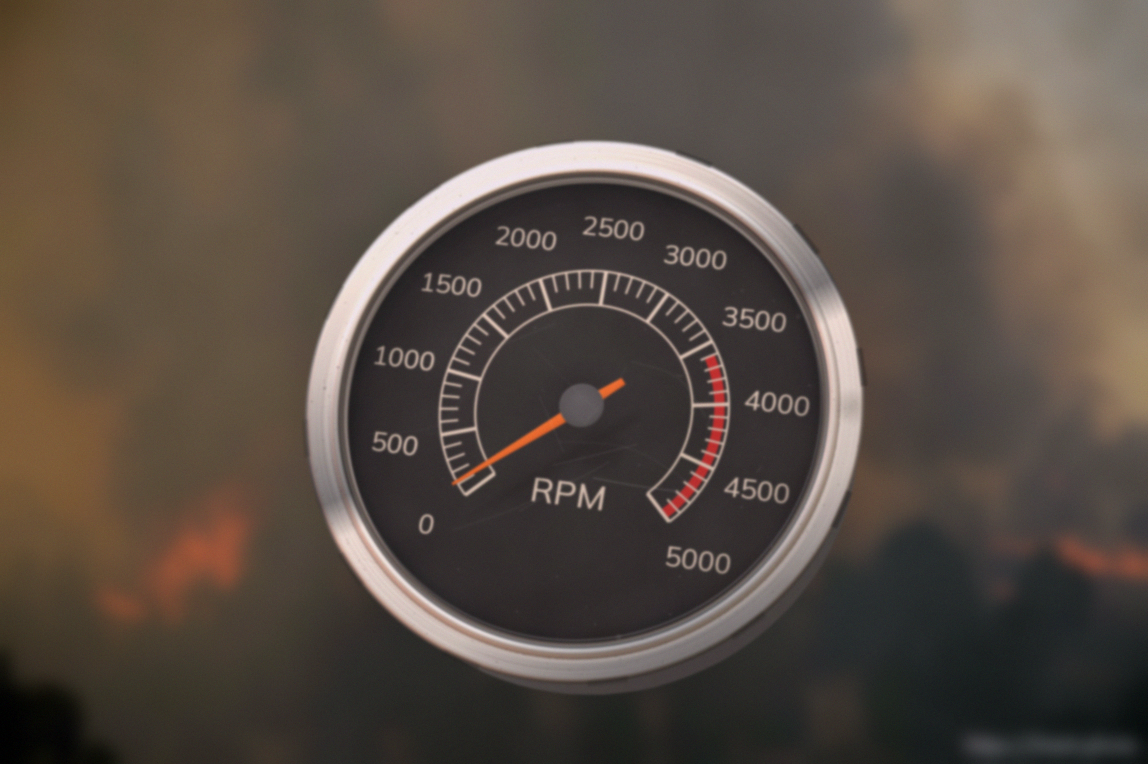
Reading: 100 rpm
